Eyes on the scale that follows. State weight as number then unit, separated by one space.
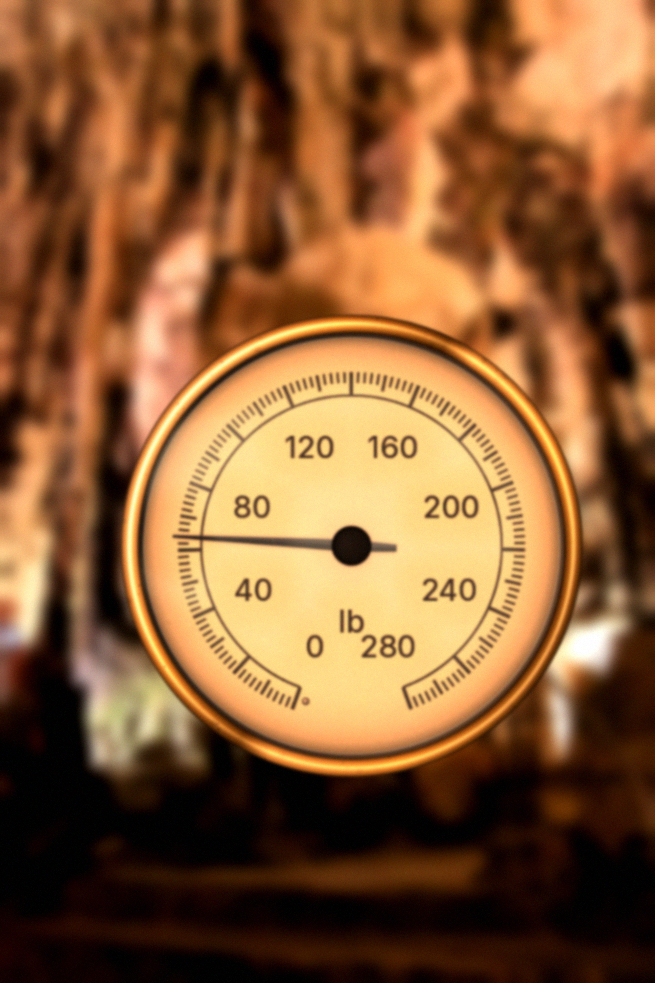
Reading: 64 lb
